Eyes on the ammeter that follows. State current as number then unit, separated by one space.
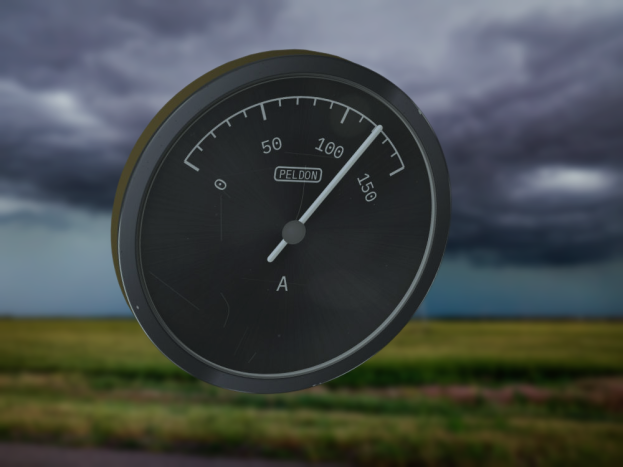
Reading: 120 A
